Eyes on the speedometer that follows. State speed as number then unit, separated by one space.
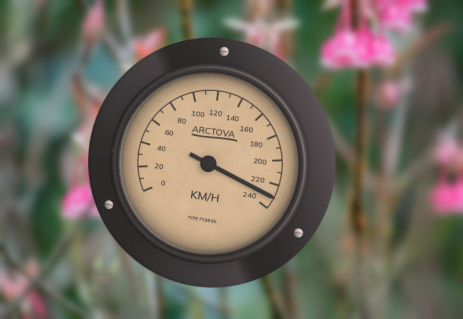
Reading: 230 km/h
